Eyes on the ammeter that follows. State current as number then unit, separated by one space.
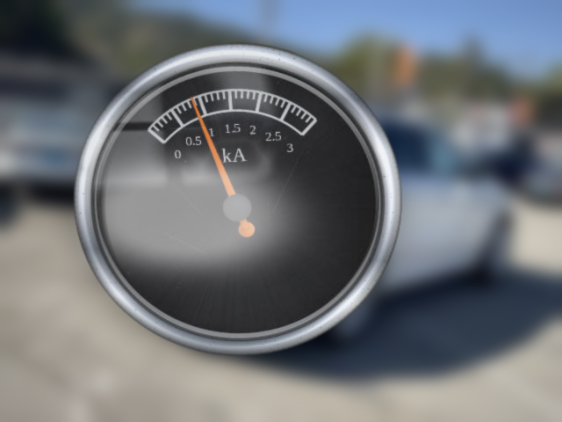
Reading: 0.9 kA
